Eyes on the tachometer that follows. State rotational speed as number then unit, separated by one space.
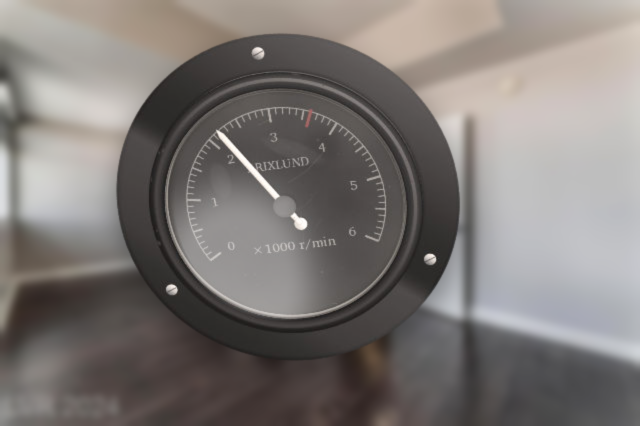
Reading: 2200 rpm
